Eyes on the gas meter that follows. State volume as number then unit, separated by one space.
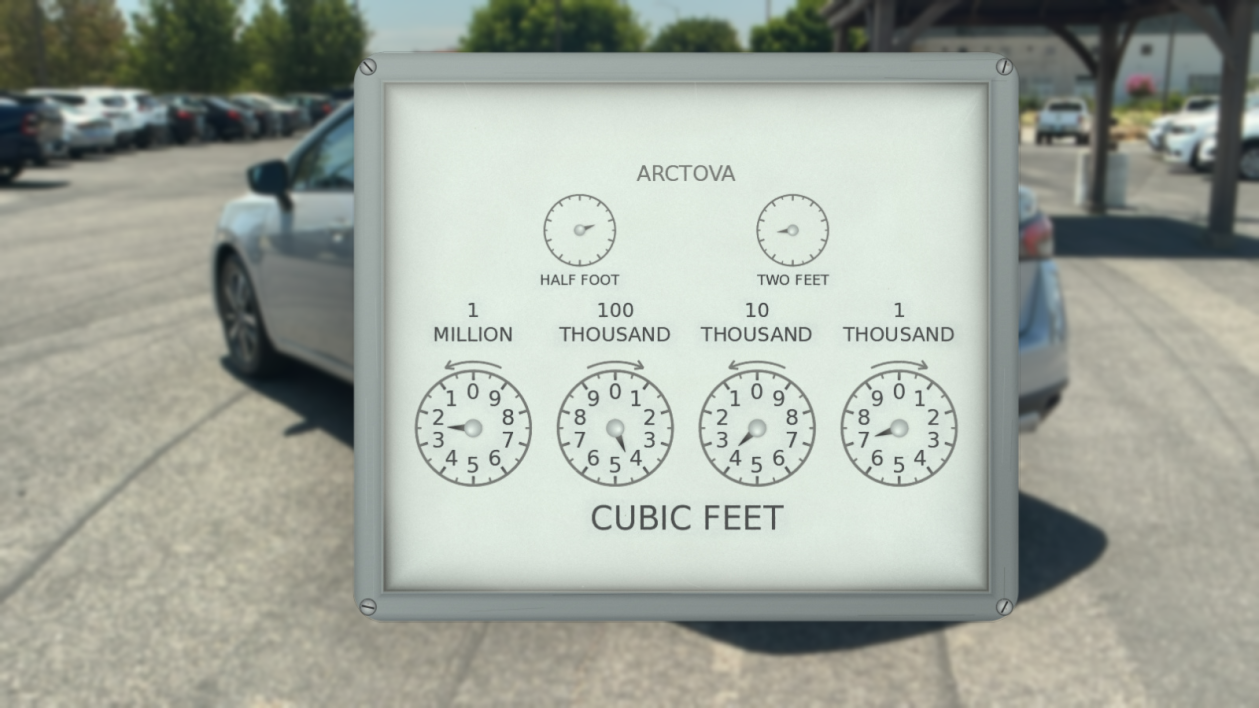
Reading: 243700 ft³
